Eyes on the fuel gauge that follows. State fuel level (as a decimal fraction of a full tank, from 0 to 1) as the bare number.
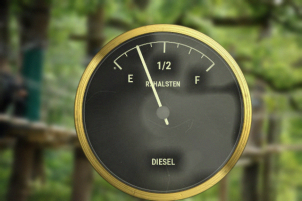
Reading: 0.25
